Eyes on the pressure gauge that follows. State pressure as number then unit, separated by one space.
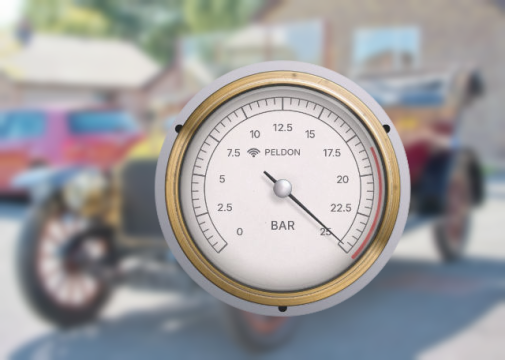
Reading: 24.75 bar
